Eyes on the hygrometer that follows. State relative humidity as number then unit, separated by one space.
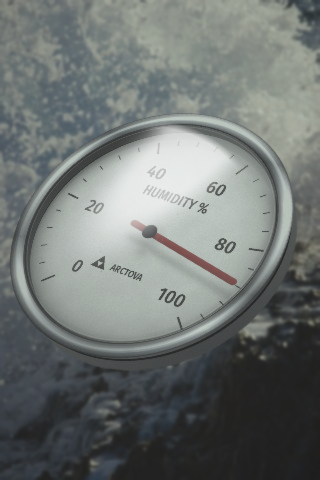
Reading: 88 %
